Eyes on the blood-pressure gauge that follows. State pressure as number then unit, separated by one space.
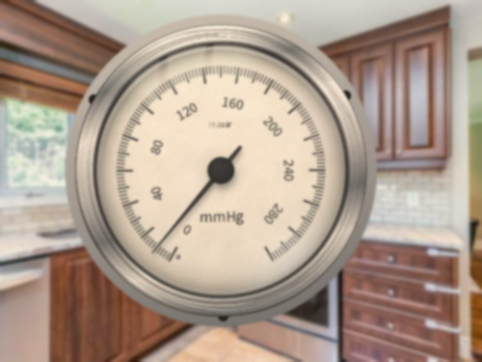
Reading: 10 mmHg
